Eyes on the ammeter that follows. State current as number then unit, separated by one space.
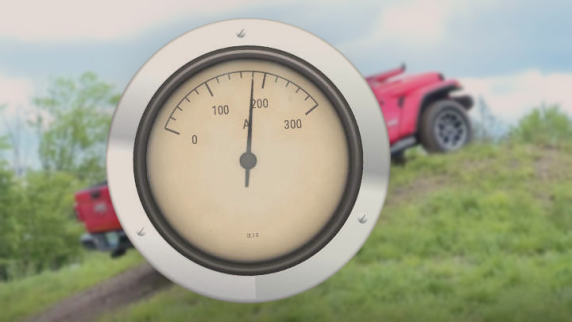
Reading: 180 A
